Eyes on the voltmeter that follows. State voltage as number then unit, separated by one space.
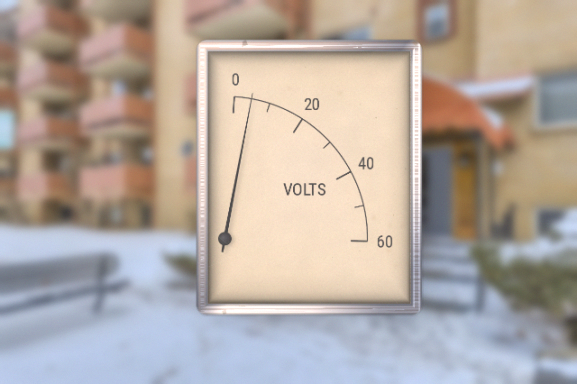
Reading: 5 V
